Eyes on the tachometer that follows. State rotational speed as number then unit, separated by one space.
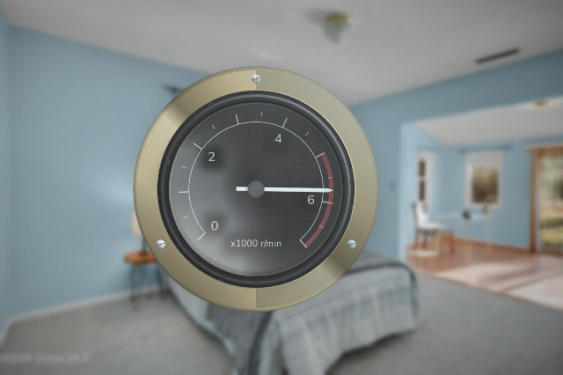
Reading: 5750 rpm
